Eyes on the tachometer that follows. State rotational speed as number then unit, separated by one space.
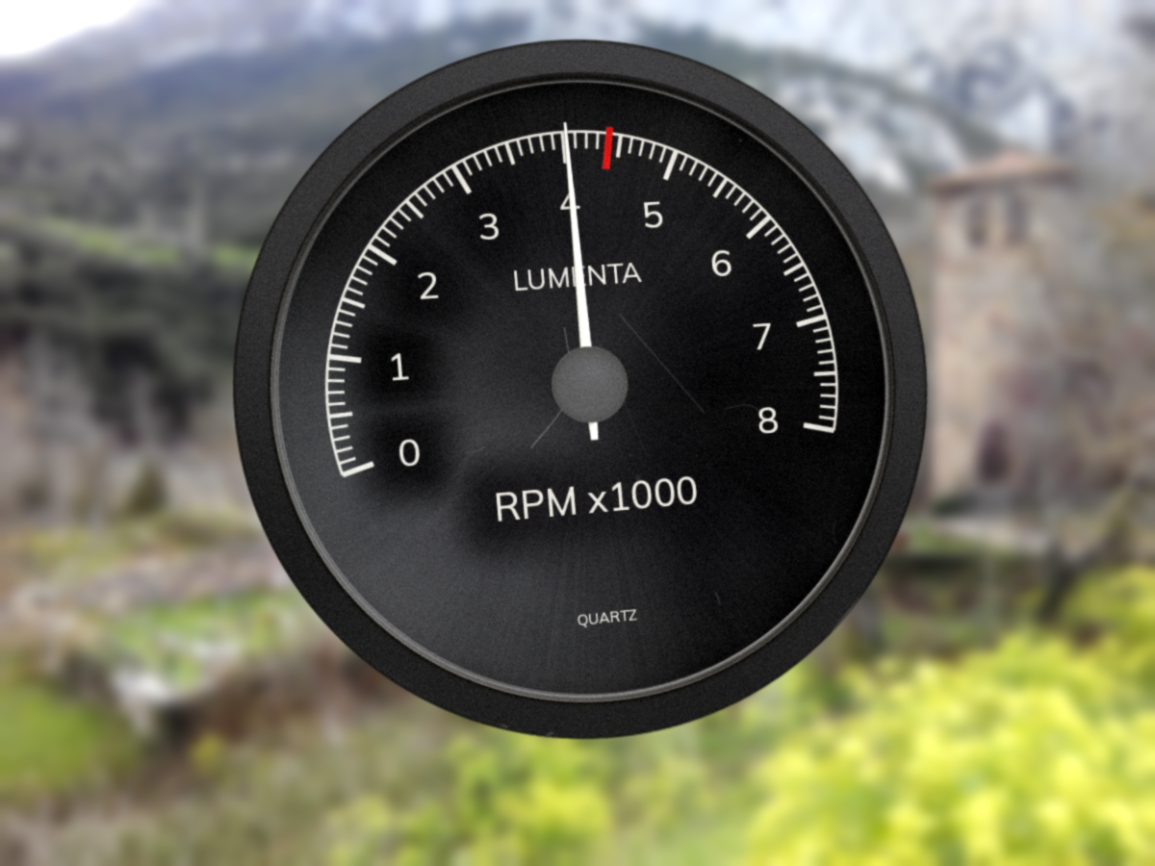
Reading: 4000 rpm
